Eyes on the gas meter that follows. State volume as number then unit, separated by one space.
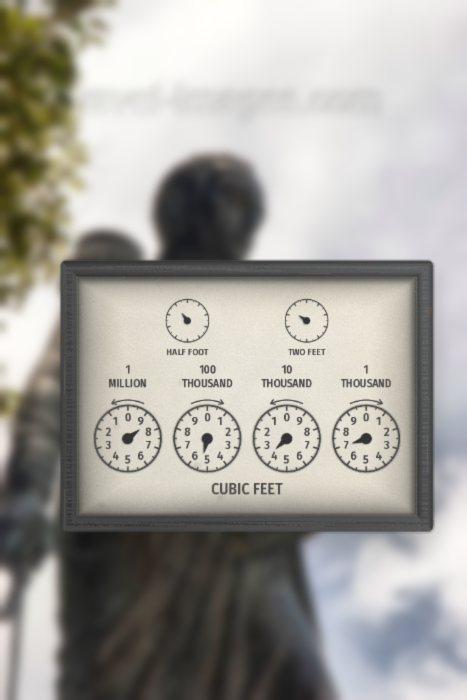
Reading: 853700 ft³
